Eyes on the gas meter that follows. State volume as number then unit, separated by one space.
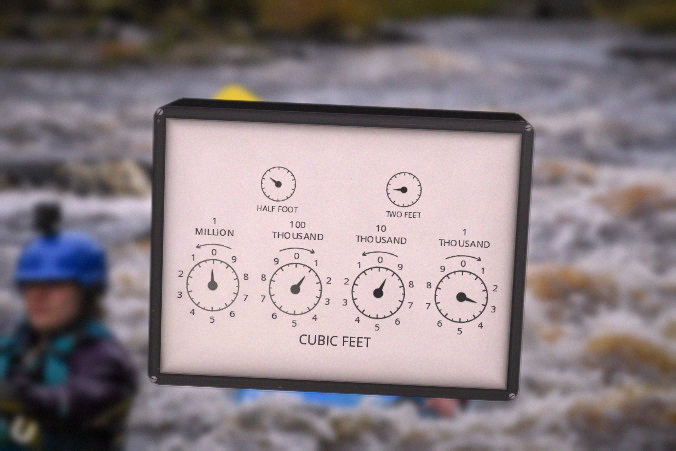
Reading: 9300 ft³
